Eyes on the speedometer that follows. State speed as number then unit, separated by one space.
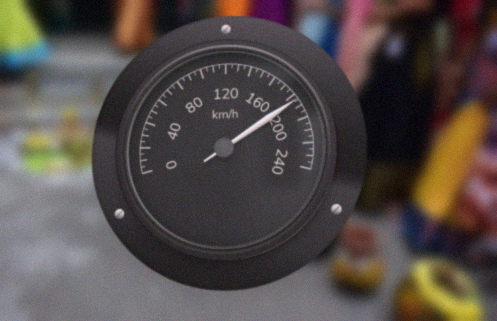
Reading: 185 km/h
